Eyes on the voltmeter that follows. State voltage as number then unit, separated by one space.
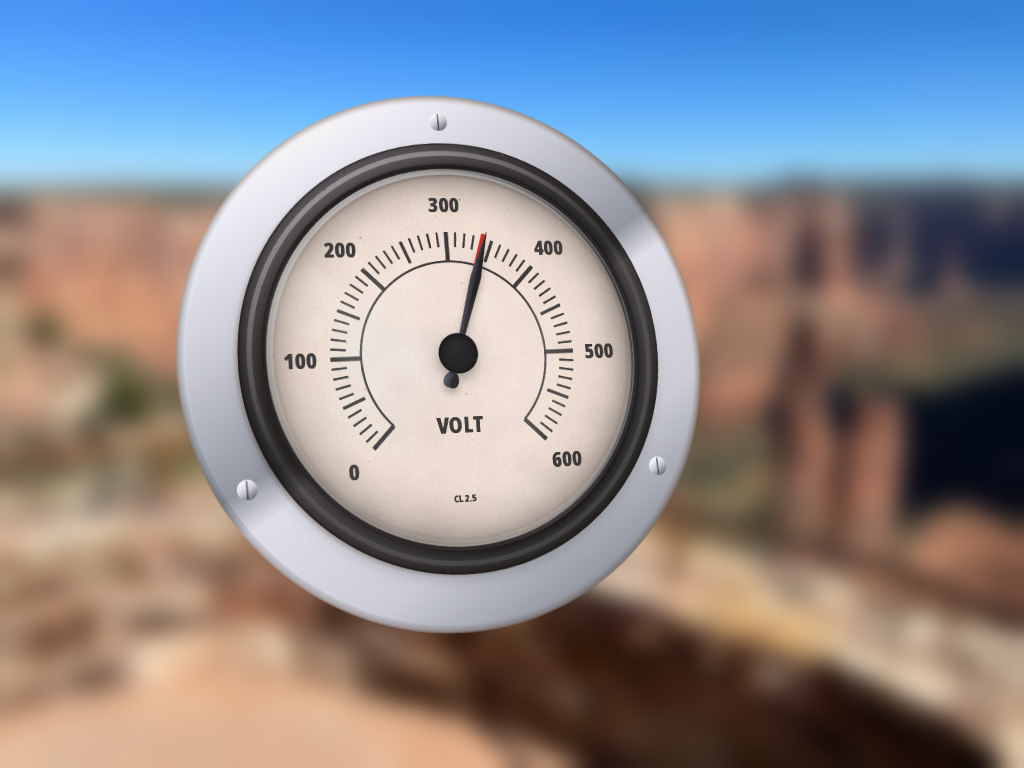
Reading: 340 V
